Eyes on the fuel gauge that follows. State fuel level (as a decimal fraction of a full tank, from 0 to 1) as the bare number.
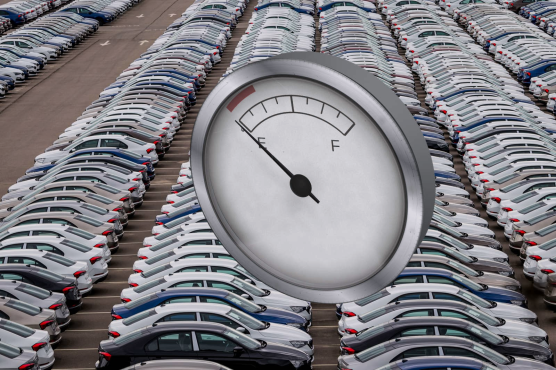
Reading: 0
